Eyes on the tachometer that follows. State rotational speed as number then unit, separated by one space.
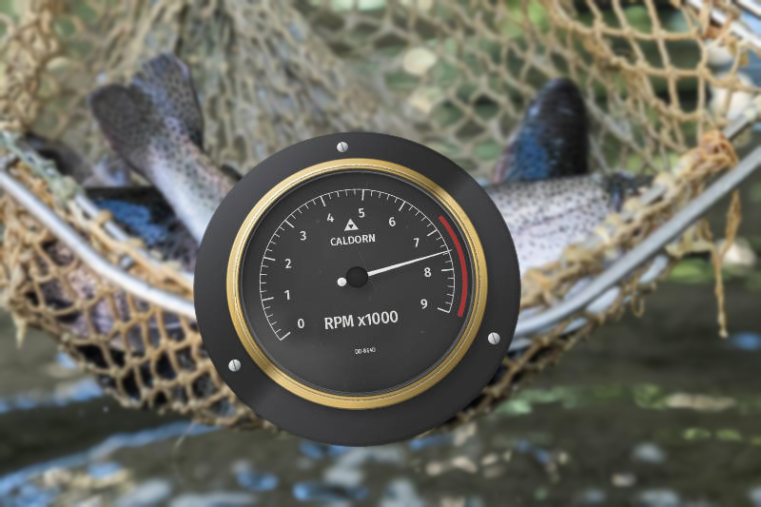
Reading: 7600 rpm
